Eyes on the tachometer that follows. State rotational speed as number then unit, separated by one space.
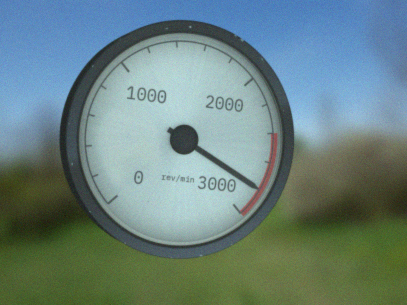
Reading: 2800 rpm
